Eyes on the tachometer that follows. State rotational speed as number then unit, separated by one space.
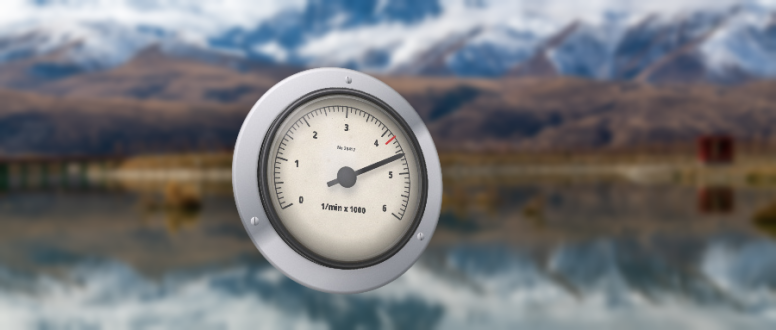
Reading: 4600 rpm
